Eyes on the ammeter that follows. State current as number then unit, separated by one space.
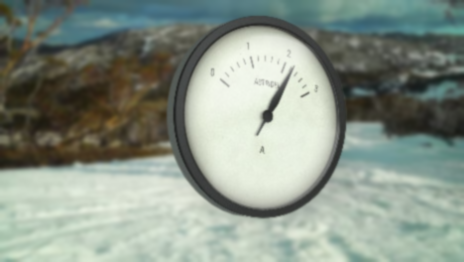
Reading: 2.2 A
